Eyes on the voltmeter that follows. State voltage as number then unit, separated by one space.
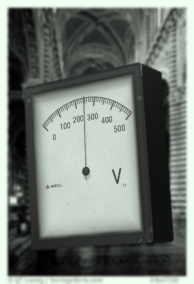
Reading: 250 V
